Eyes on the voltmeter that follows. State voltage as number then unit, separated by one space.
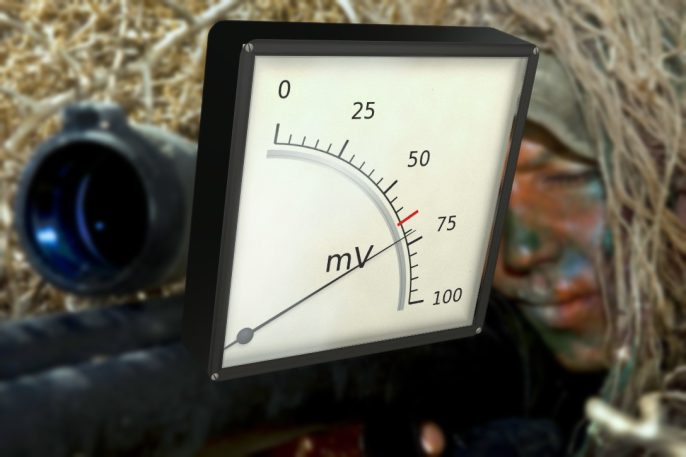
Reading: 70 mV
